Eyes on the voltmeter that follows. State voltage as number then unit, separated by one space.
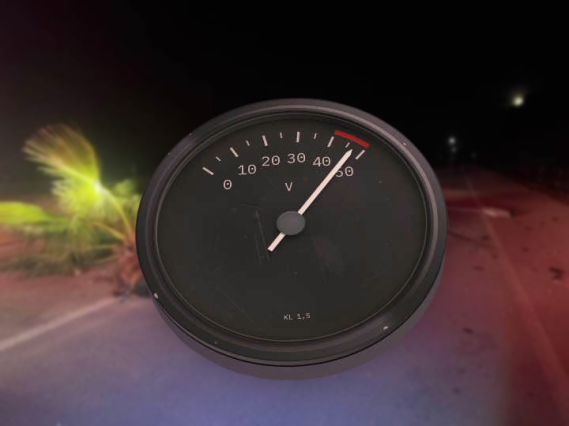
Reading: 47.5 V
